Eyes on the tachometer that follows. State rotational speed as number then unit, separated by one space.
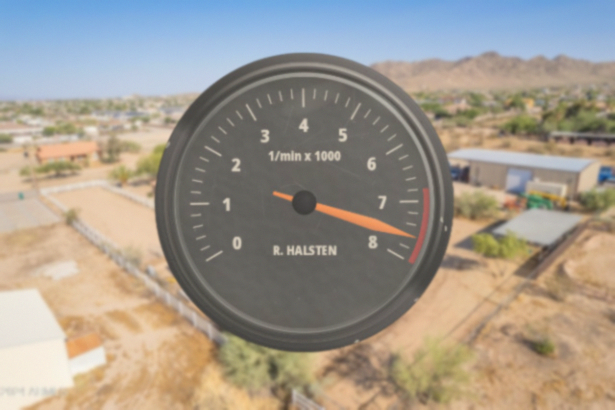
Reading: 7600 rpm
